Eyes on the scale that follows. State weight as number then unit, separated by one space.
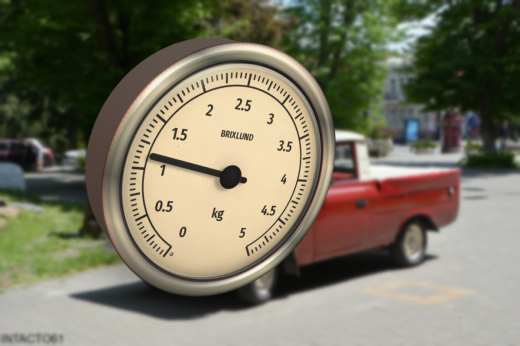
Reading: 1.15 kg
